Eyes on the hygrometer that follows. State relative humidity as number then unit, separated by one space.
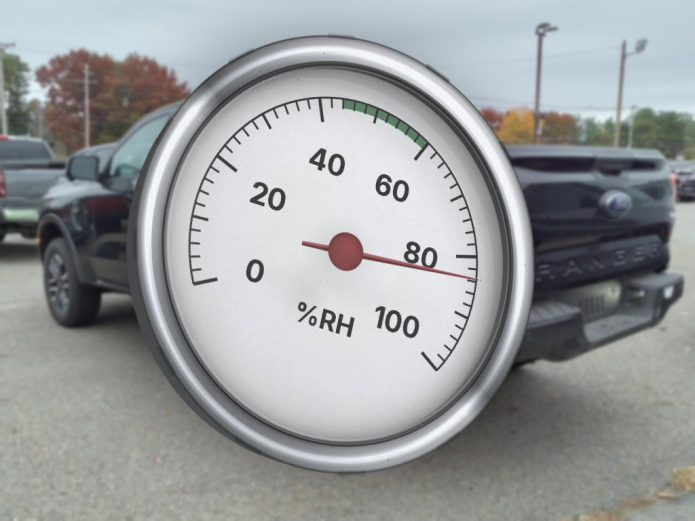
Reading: 84 %
